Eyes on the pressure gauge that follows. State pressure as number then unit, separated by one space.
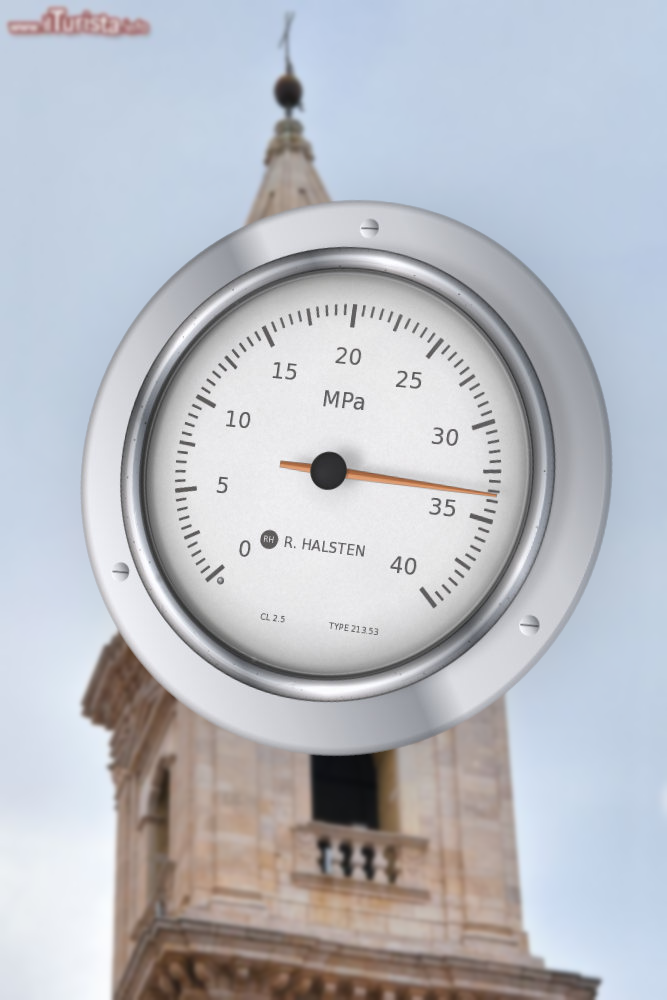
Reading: 33.75 MPa
